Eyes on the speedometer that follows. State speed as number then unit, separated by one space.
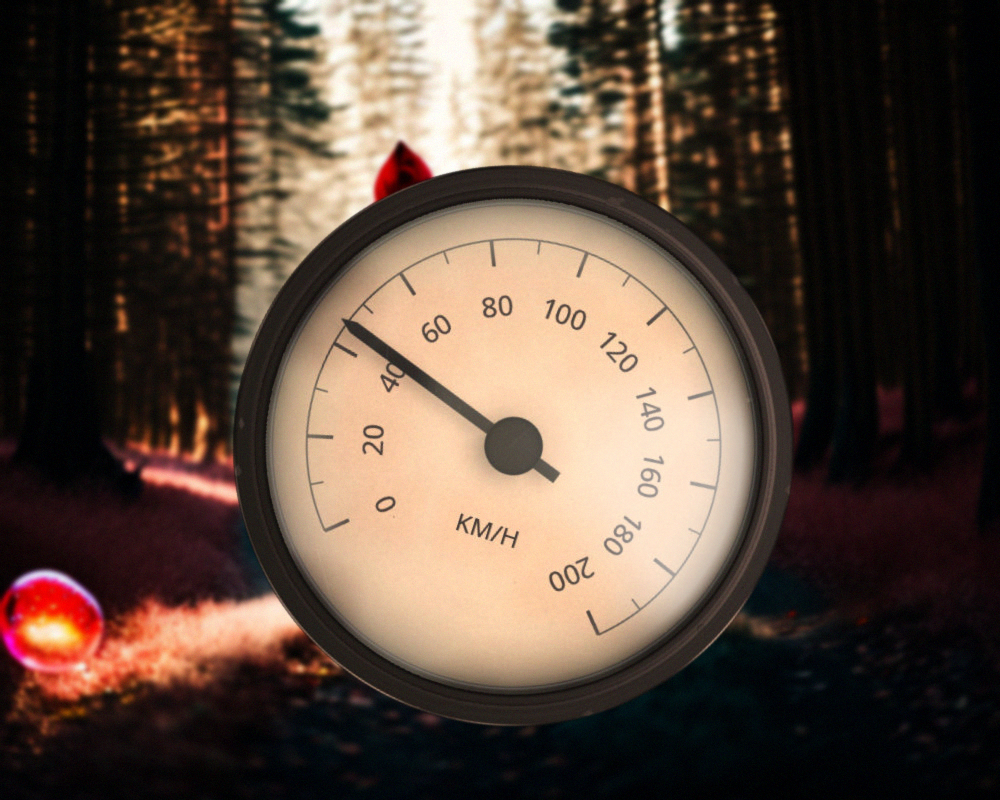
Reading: 45 km/h
